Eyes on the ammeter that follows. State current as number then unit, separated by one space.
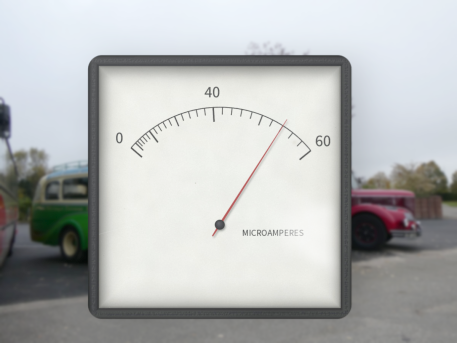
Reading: 54 µA
